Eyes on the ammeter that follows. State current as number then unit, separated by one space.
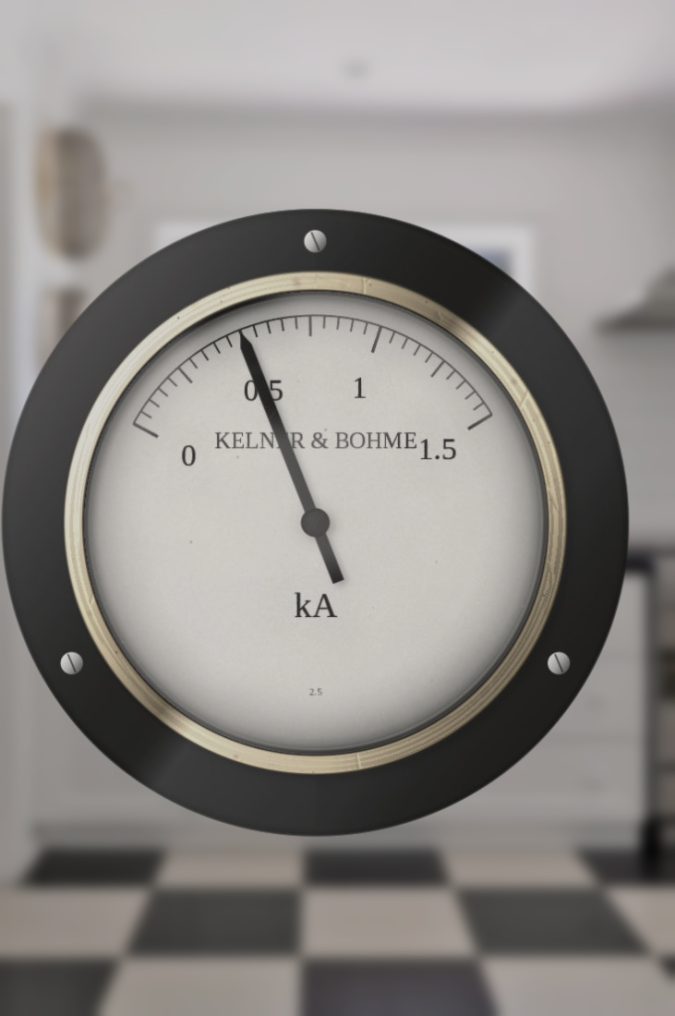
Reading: 0.5 kA
